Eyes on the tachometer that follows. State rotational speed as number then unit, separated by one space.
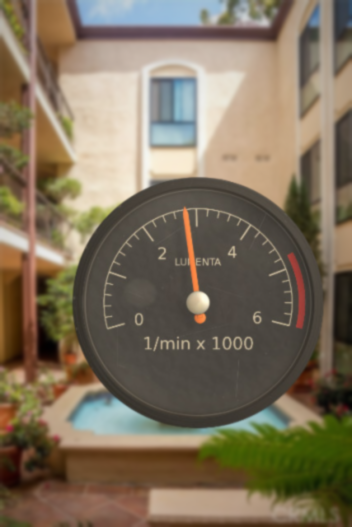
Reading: 2800 rpm
